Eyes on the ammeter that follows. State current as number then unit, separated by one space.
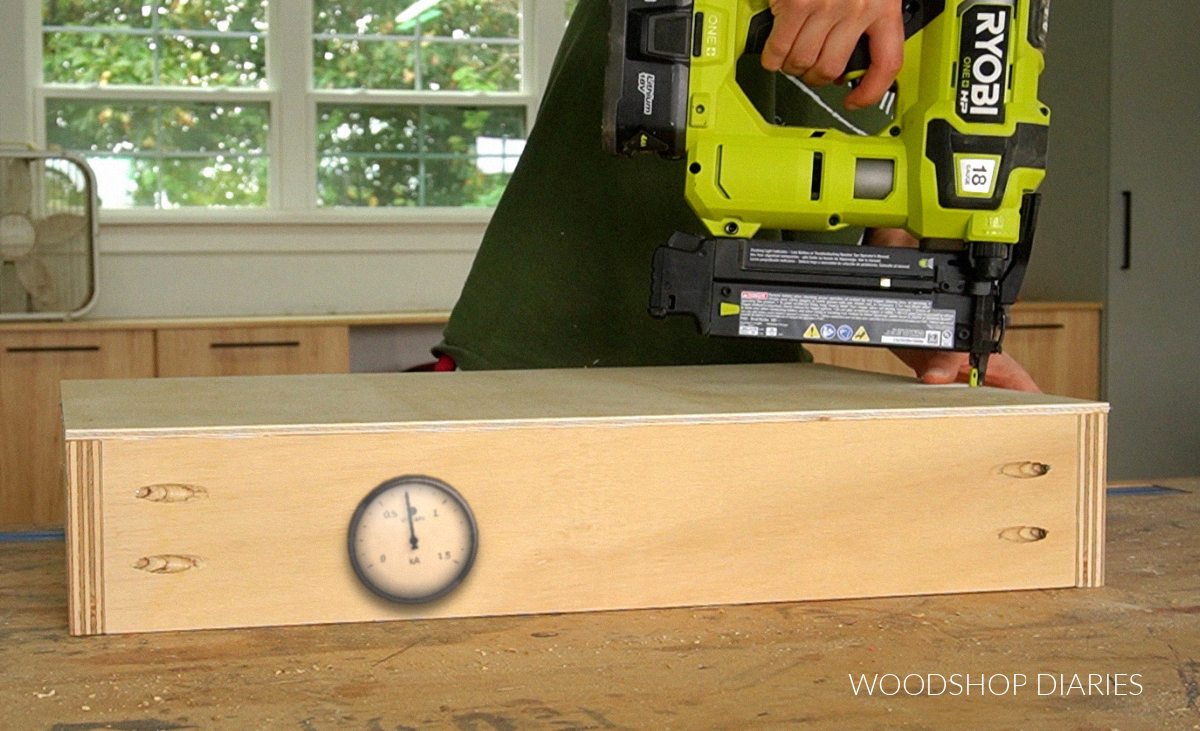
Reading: 0.7 kA
